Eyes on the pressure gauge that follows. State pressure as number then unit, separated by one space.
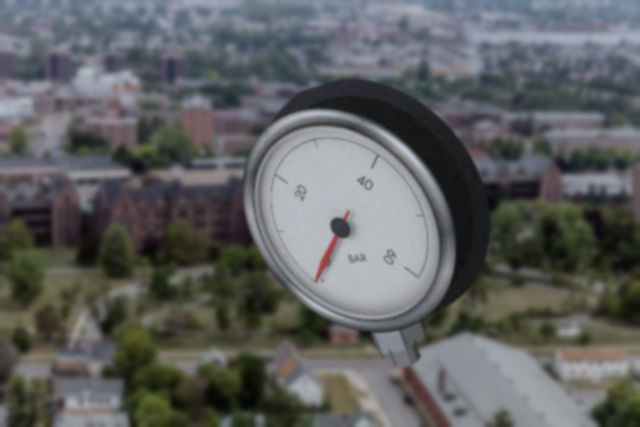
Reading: 0 bar
